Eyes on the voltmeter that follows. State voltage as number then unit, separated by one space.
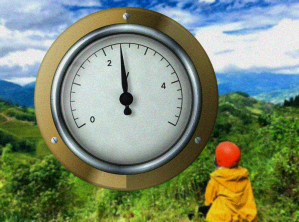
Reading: 2.4 V
